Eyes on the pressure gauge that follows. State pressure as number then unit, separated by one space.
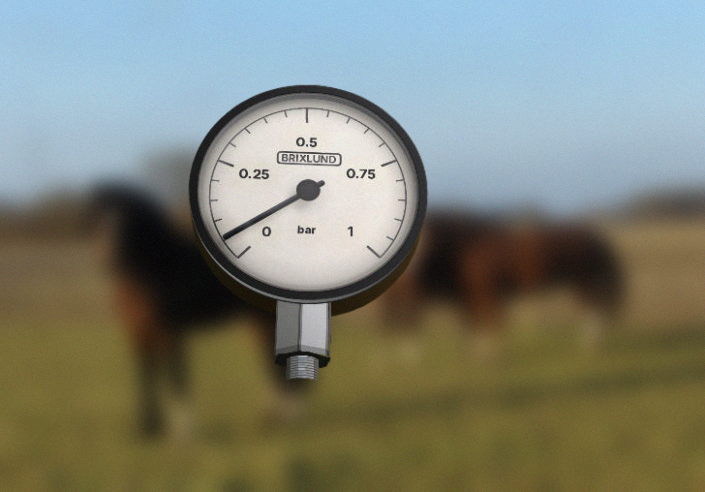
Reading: 0.05 bar
